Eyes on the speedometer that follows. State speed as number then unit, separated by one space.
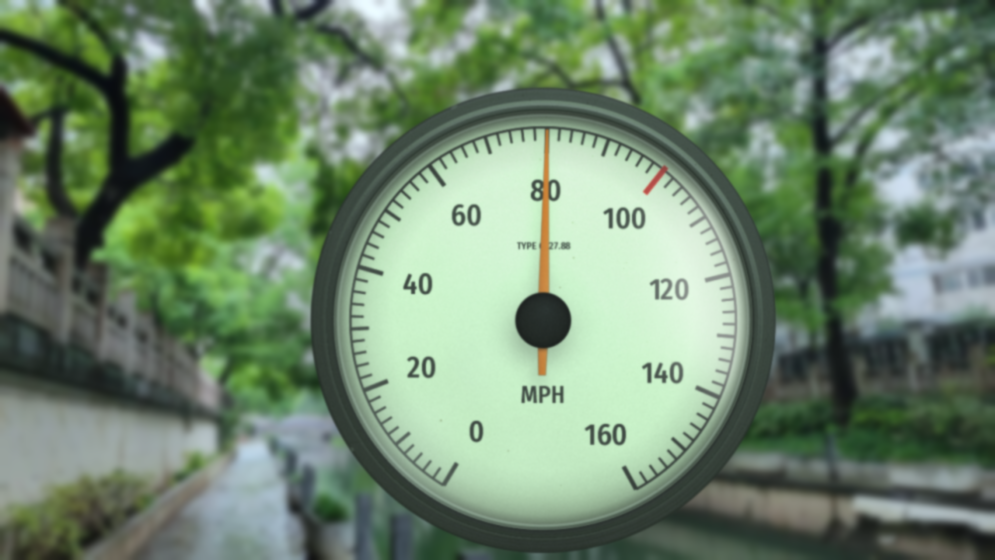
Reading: 80 mph
